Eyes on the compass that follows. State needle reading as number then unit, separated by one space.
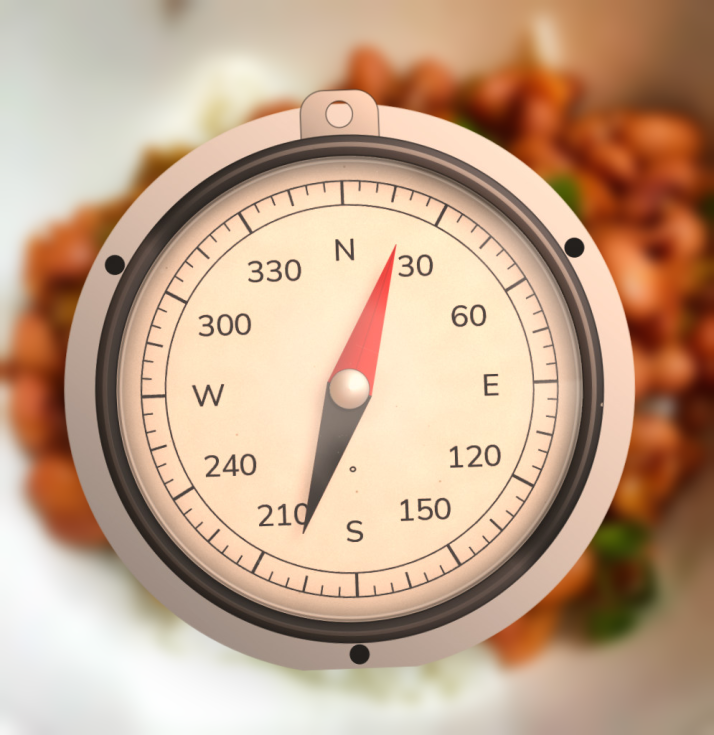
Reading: 20 °
